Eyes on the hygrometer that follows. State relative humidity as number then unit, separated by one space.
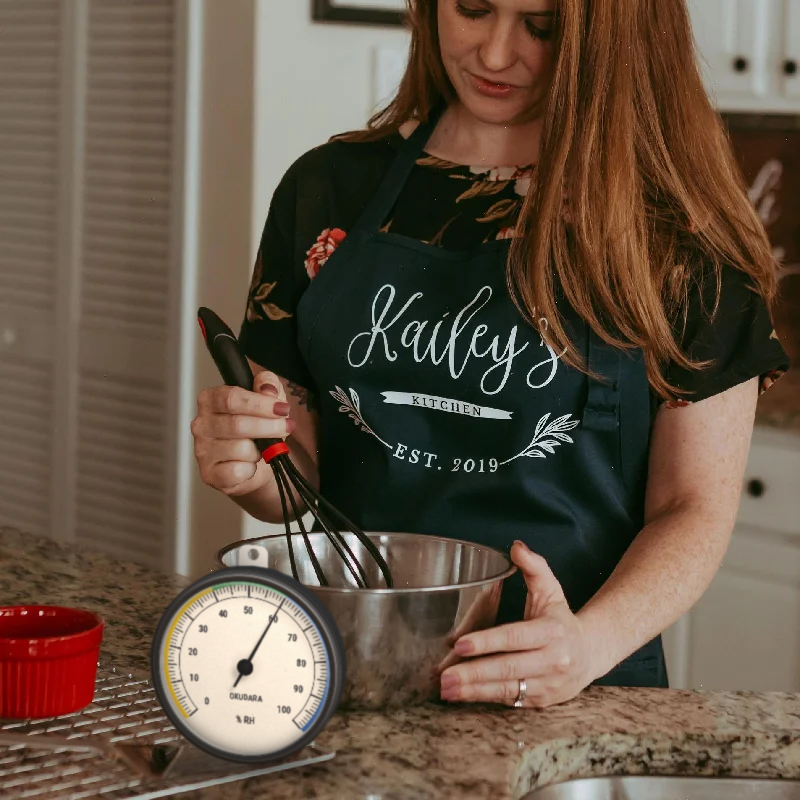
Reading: 60 %
